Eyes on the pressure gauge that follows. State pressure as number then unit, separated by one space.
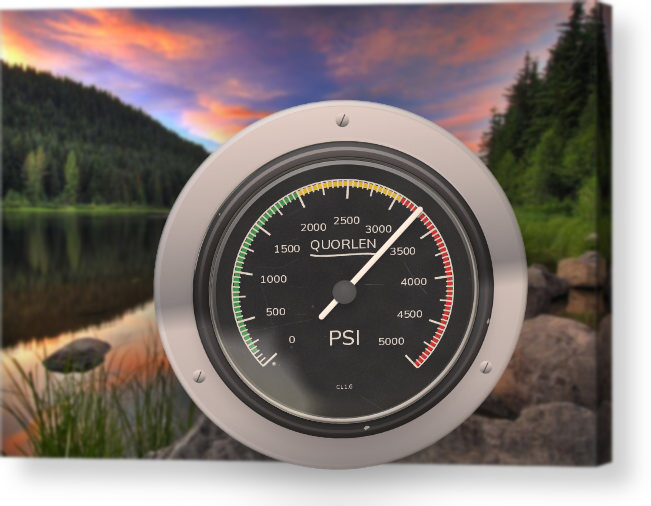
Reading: 3250 psi
